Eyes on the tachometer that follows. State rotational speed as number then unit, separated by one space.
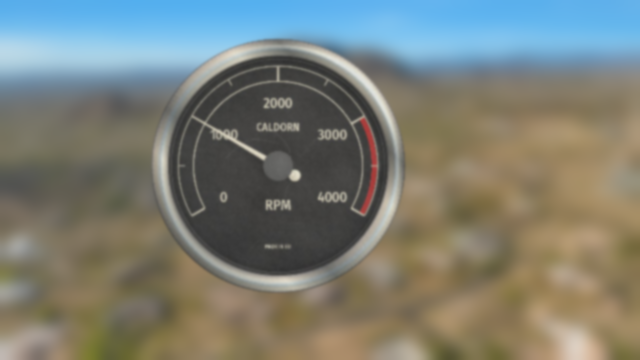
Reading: 1000 rpm
